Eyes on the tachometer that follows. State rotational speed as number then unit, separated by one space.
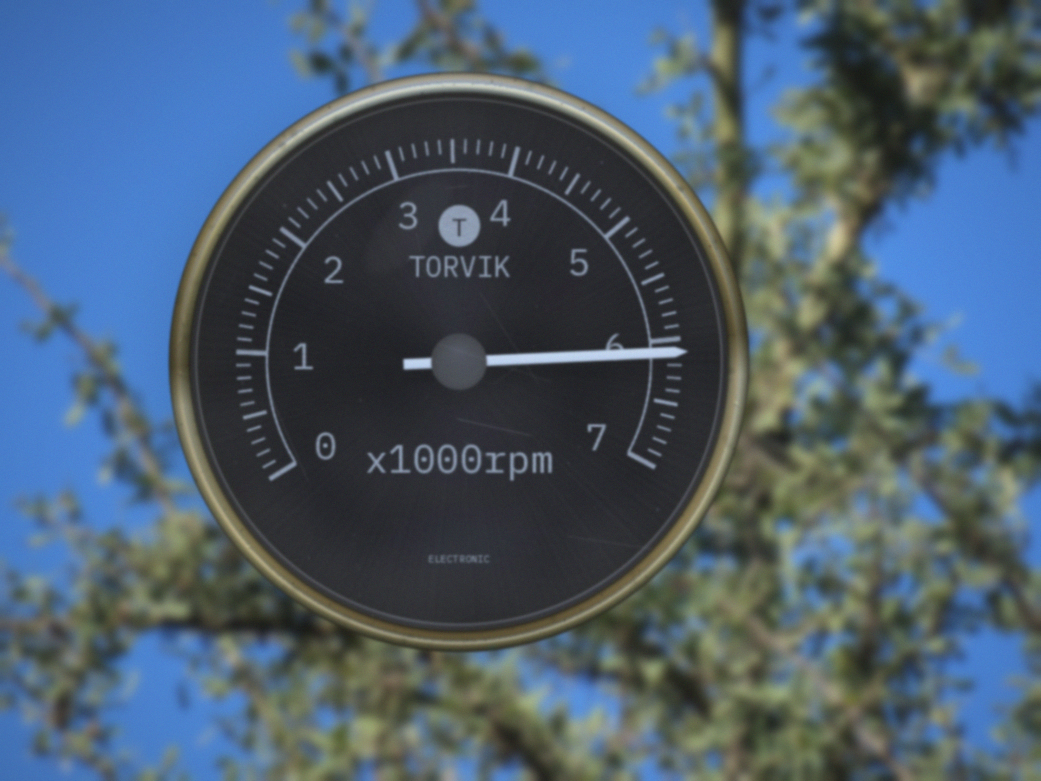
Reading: 6100 rpm
